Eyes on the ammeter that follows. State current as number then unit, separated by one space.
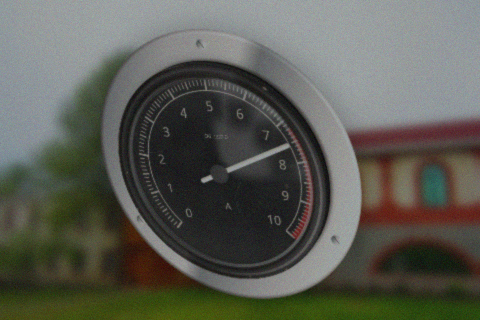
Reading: 7.5 A
